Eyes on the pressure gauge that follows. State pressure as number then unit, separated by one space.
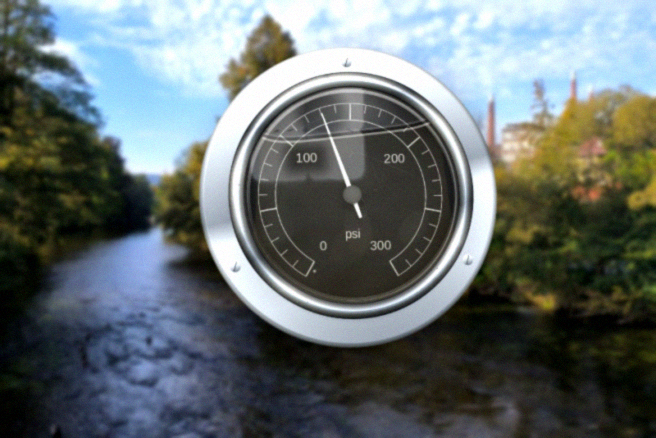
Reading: 130 psi
